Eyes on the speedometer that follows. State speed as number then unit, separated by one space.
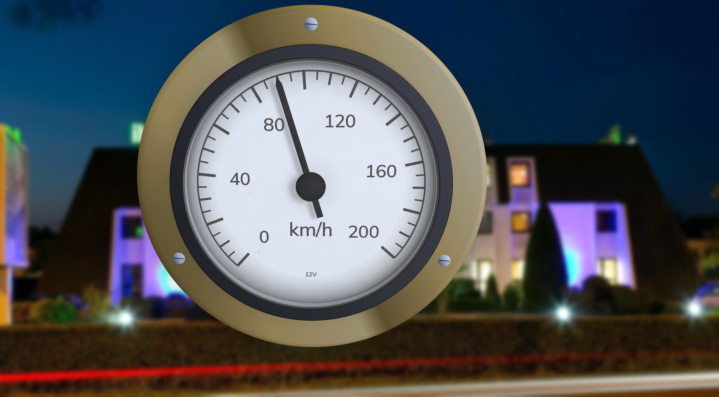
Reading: 90 km/h
